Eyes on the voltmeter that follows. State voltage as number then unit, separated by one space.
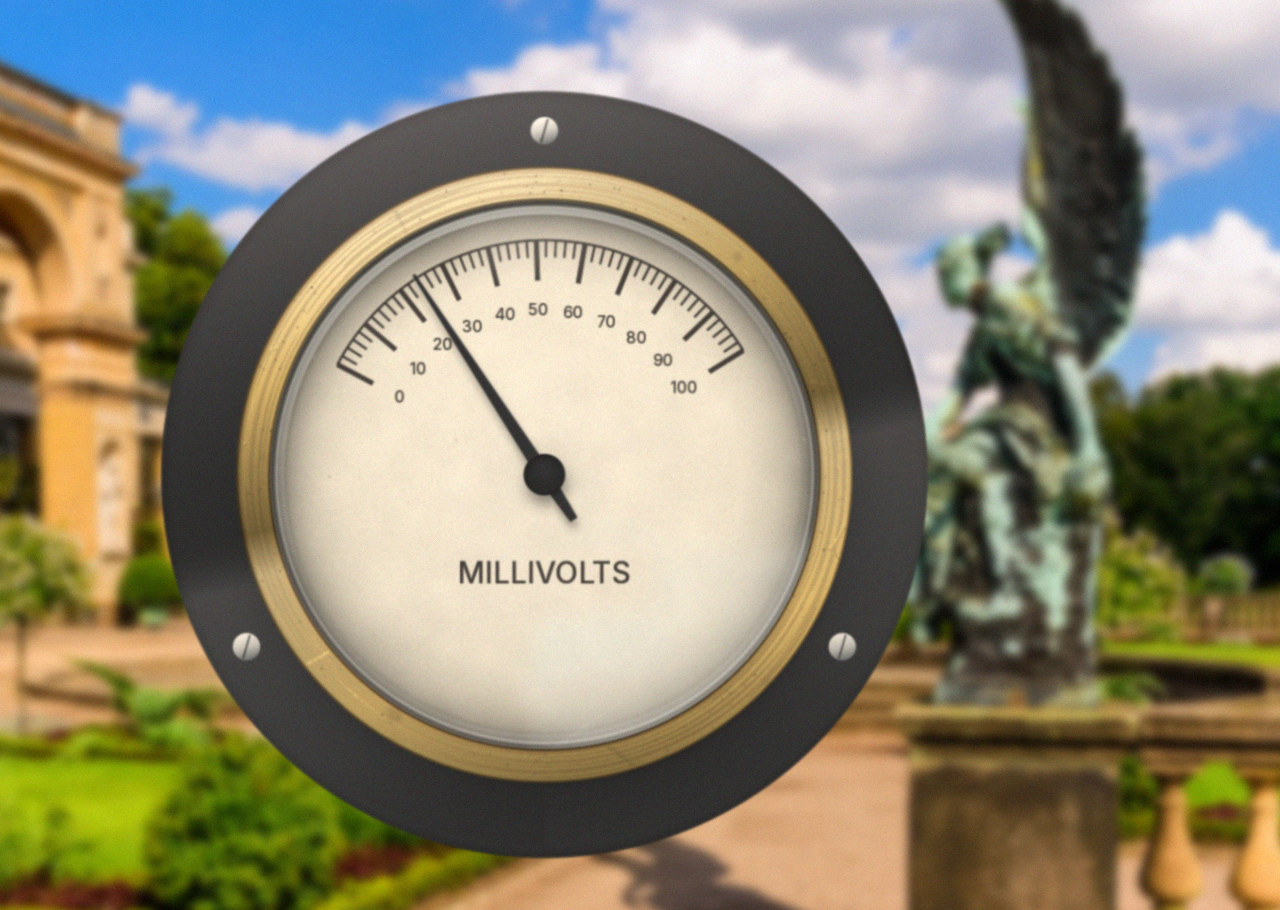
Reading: 24 mV
